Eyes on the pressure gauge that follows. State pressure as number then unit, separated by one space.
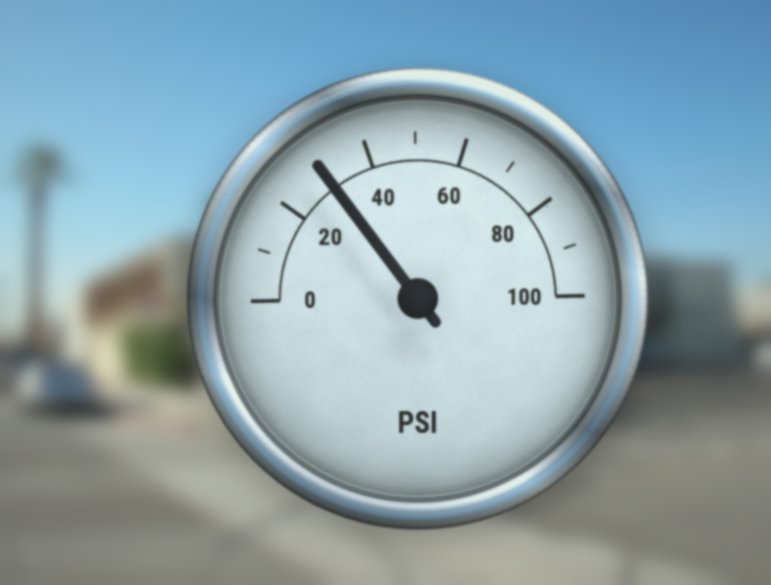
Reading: 30 psi
